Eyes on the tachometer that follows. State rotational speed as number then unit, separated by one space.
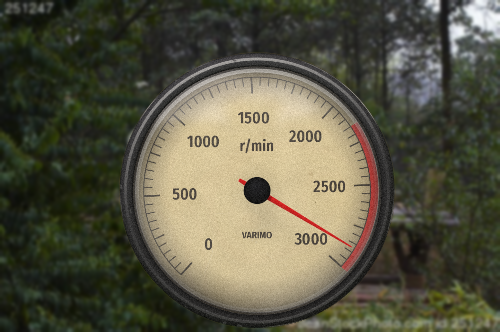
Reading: 2875 rpm
